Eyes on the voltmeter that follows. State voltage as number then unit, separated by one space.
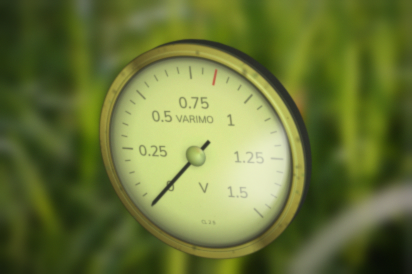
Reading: 0 V
